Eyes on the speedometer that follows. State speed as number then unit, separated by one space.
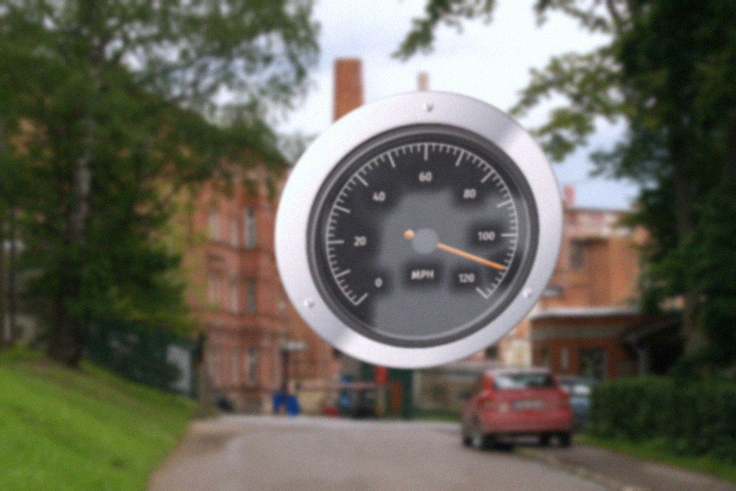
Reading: 110 mph
